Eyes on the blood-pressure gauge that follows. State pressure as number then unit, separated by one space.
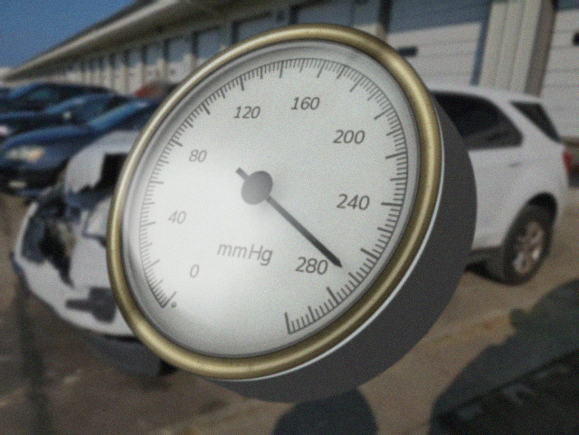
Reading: 270 mmHg
